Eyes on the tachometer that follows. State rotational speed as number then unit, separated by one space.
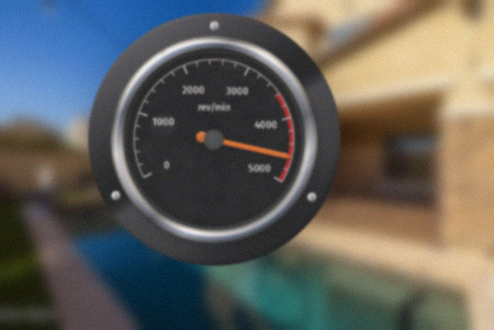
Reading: 4600 rpm
